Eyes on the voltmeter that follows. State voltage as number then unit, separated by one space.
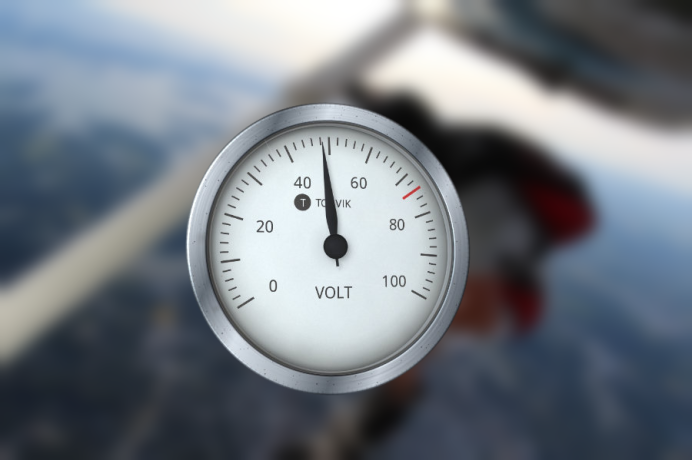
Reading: 48 V
